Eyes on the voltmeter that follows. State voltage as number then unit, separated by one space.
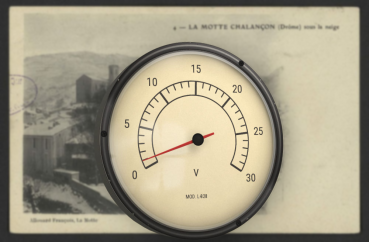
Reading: 1 V
